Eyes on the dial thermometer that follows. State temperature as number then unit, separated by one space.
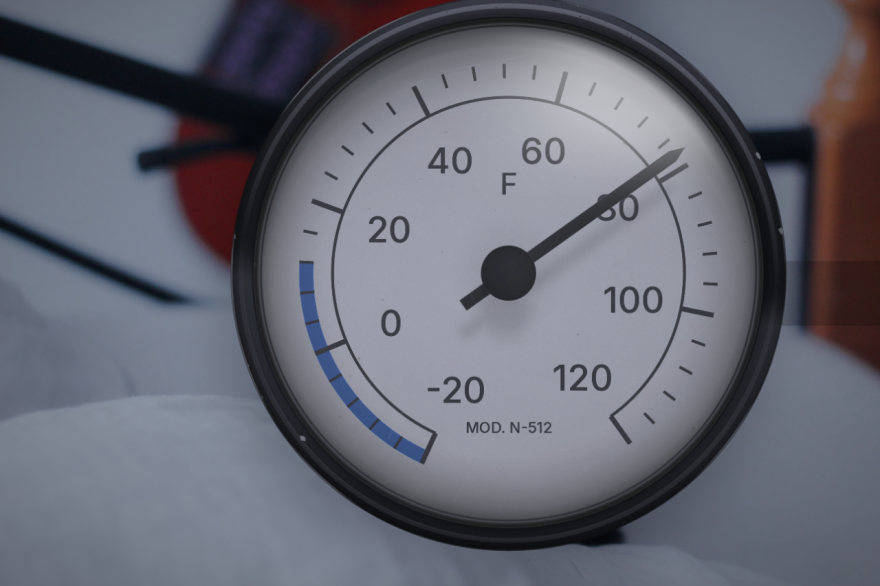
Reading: 78 °F
